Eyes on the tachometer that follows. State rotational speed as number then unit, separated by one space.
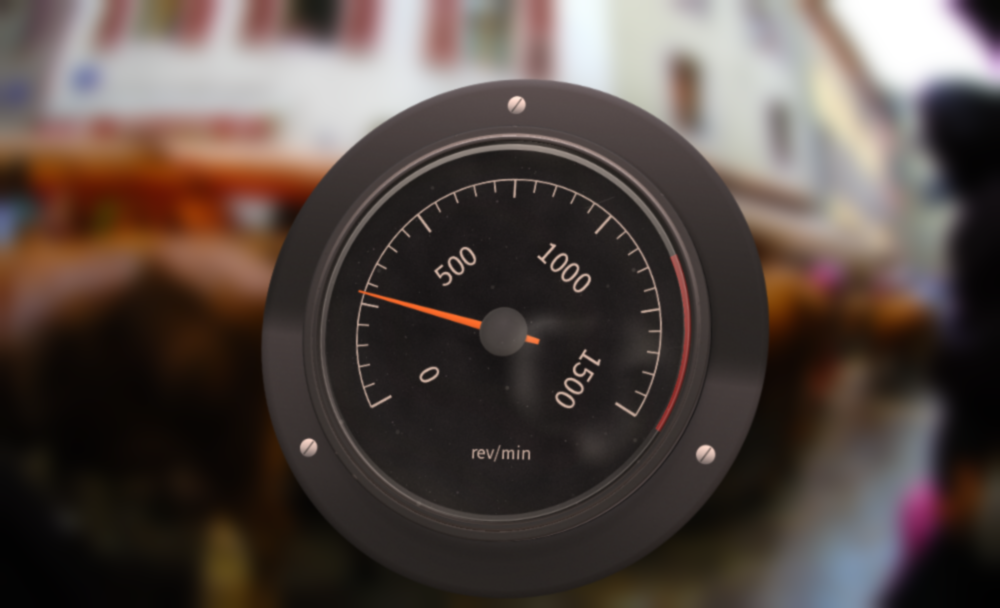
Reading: 275 rpm
